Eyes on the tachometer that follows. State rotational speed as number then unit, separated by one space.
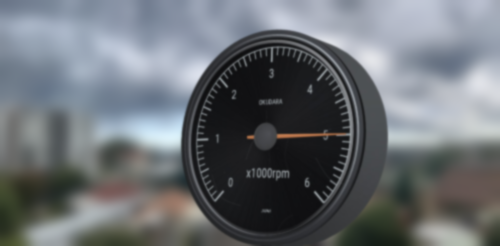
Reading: 5000 rpm
